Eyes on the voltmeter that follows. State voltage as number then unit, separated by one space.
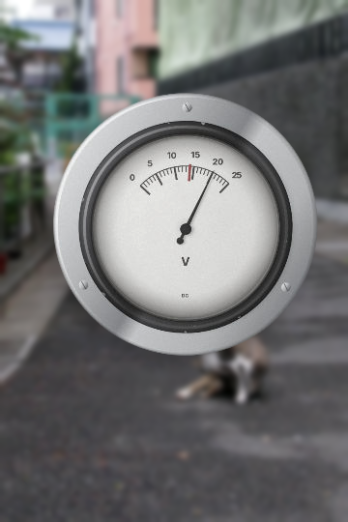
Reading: 20 V
